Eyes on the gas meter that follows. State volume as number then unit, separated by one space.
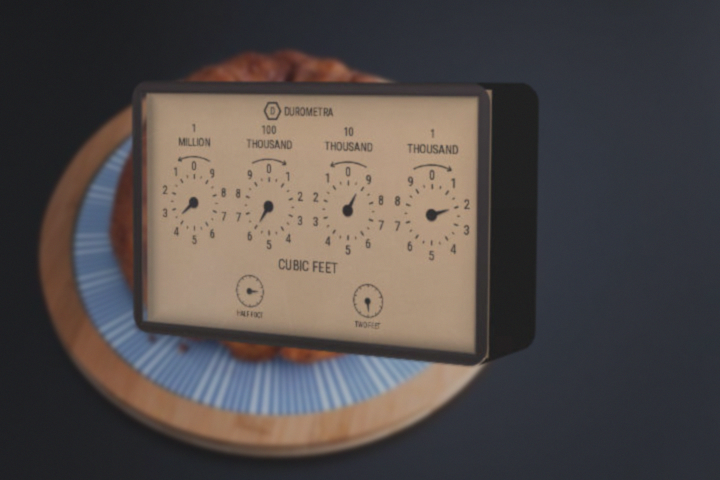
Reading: 359200 ft³
